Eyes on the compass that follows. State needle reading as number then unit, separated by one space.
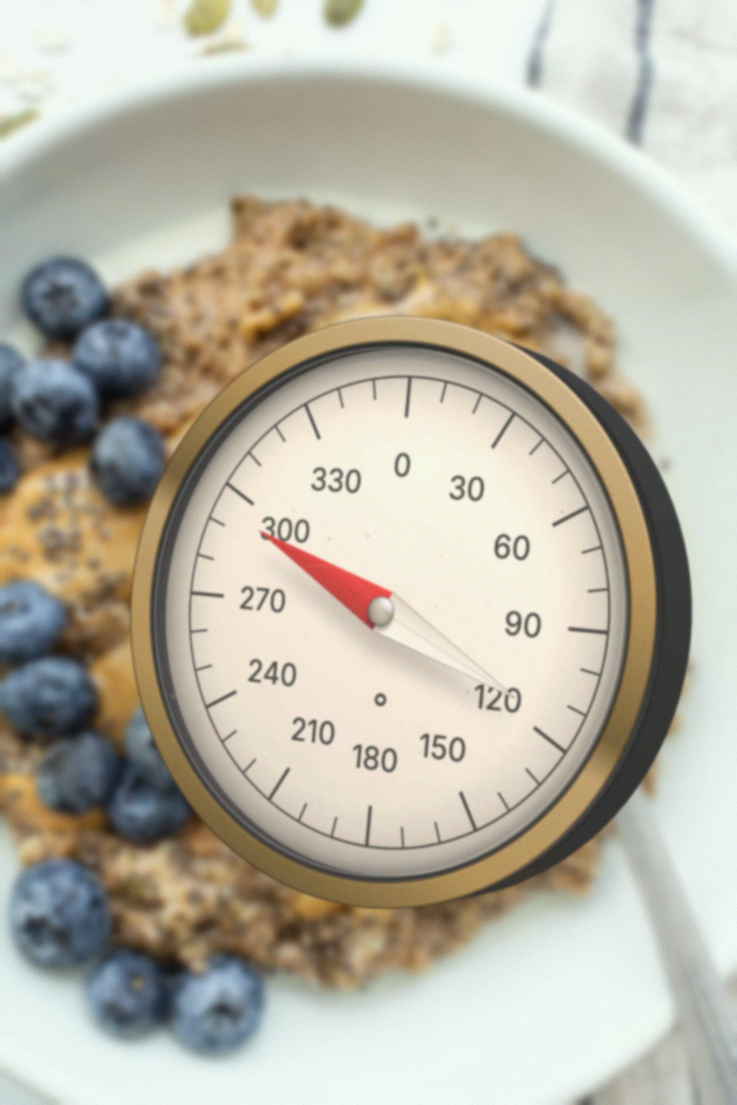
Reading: 295 °
